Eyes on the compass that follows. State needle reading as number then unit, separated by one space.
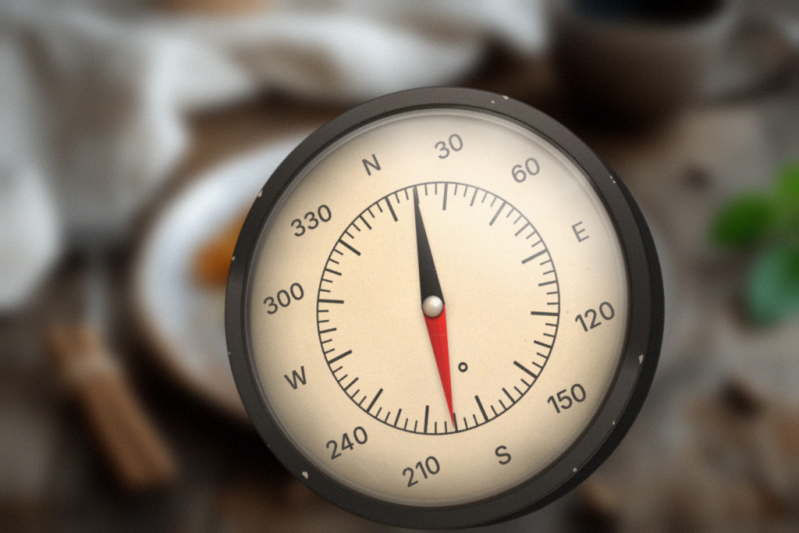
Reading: 195 °
